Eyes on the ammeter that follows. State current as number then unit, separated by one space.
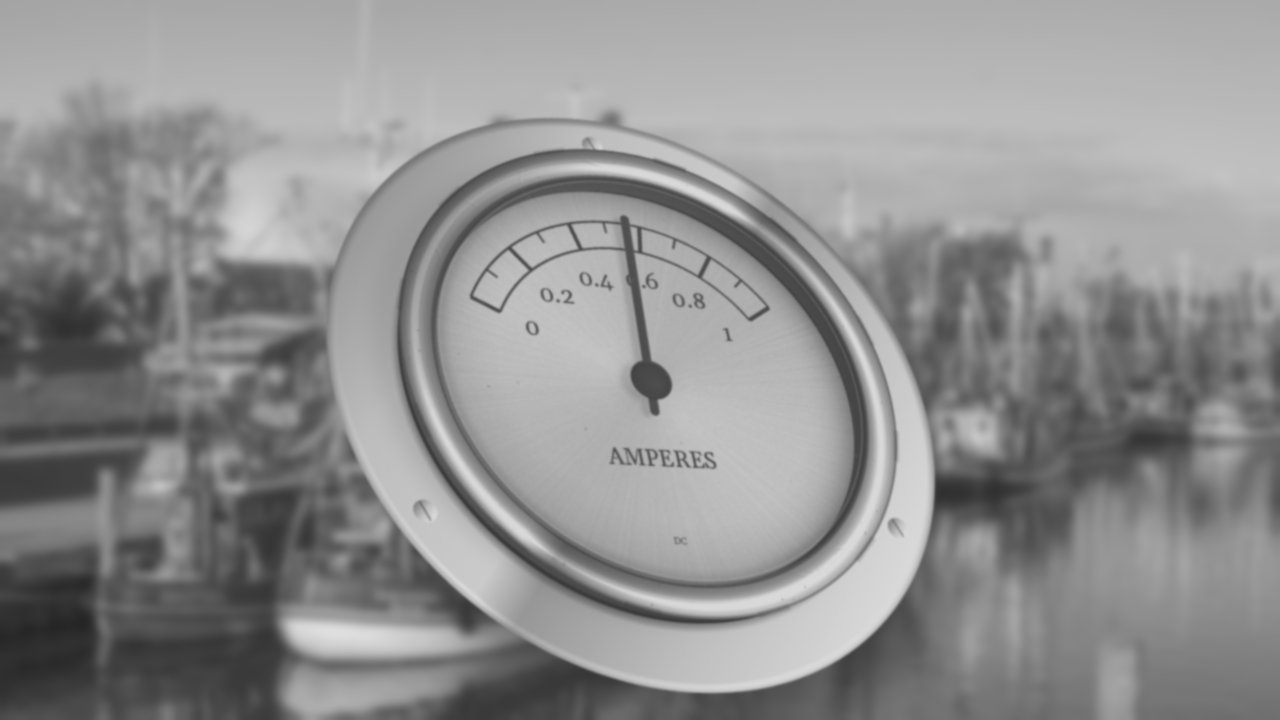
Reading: 0.55 A
